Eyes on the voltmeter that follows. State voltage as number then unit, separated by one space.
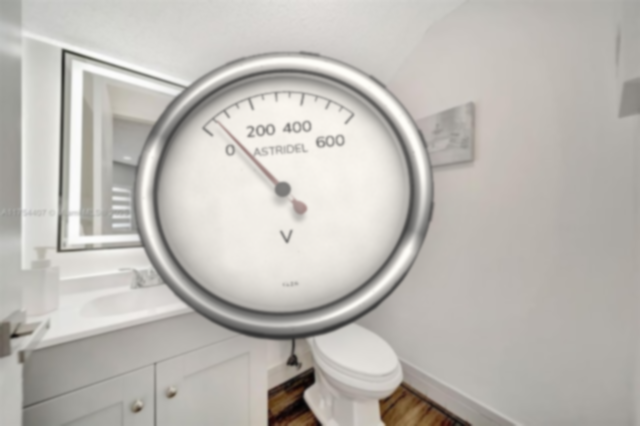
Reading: 50 V
